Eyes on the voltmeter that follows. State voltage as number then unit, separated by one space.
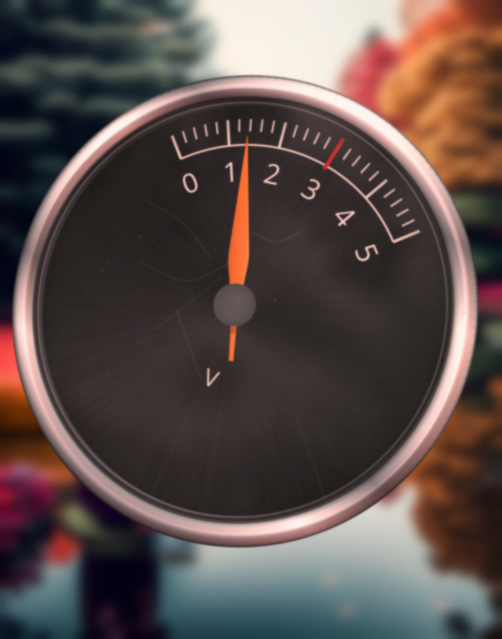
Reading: 1.4 V
